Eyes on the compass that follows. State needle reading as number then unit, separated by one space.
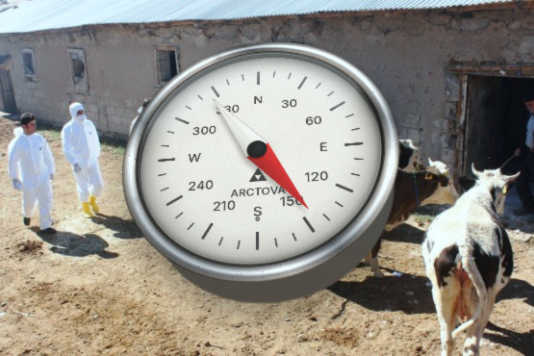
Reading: 145 °
